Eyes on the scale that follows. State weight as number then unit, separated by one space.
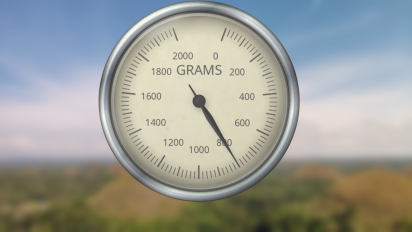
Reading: 800 g
